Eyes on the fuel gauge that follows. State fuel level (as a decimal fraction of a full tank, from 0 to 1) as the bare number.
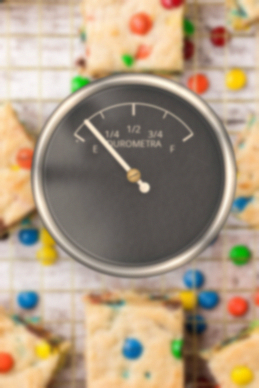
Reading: 0.125
